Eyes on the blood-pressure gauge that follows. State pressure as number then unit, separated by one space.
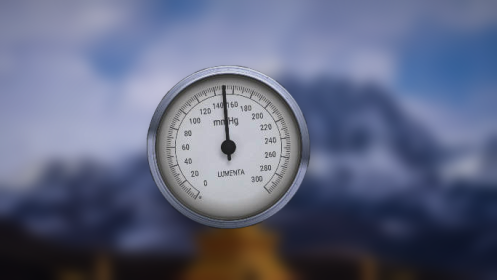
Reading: 150 mmHg
